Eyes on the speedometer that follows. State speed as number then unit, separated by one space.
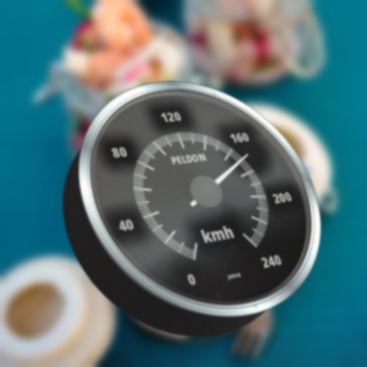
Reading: 170 km/h
